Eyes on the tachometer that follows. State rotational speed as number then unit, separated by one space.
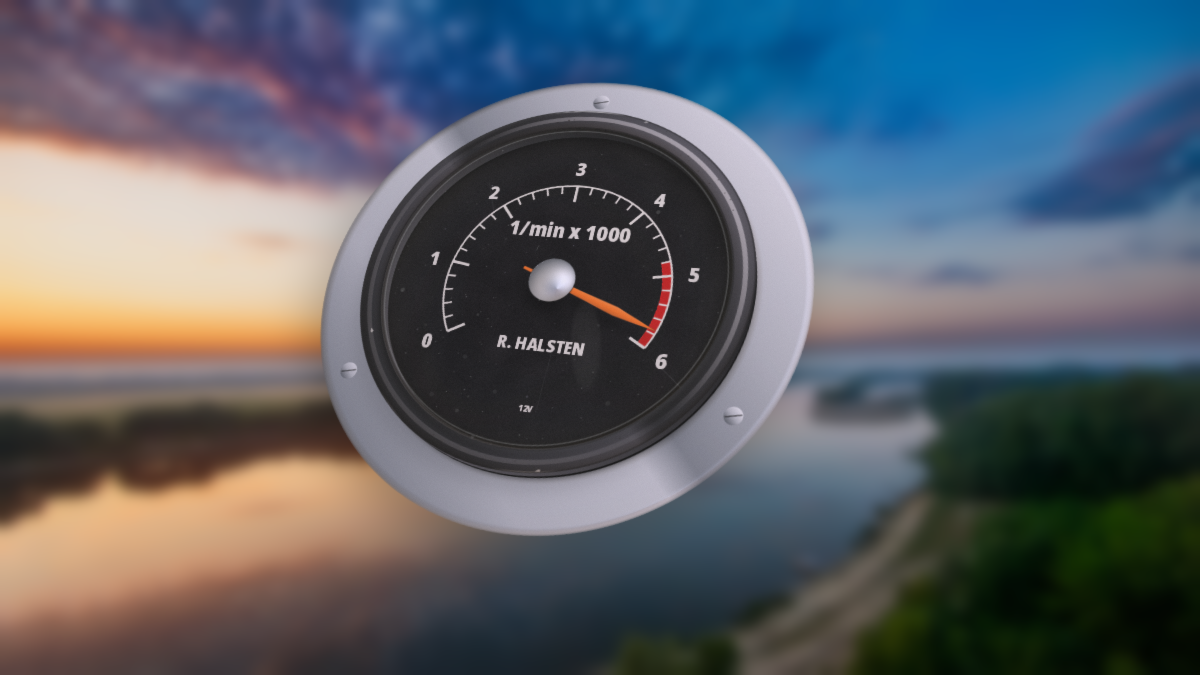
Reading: 5800 rpm
